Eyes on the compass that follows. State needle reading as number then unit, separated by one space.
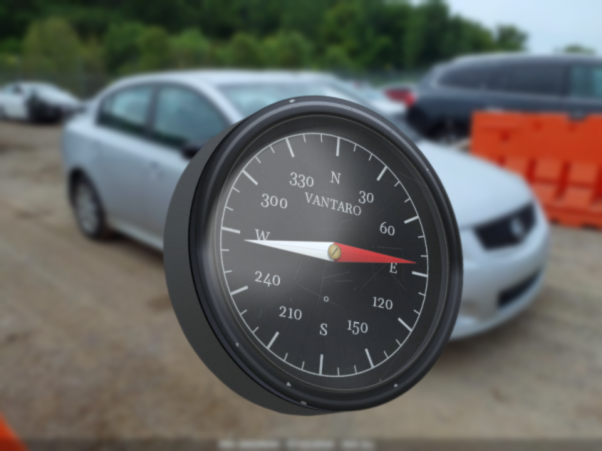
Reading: 85 °
